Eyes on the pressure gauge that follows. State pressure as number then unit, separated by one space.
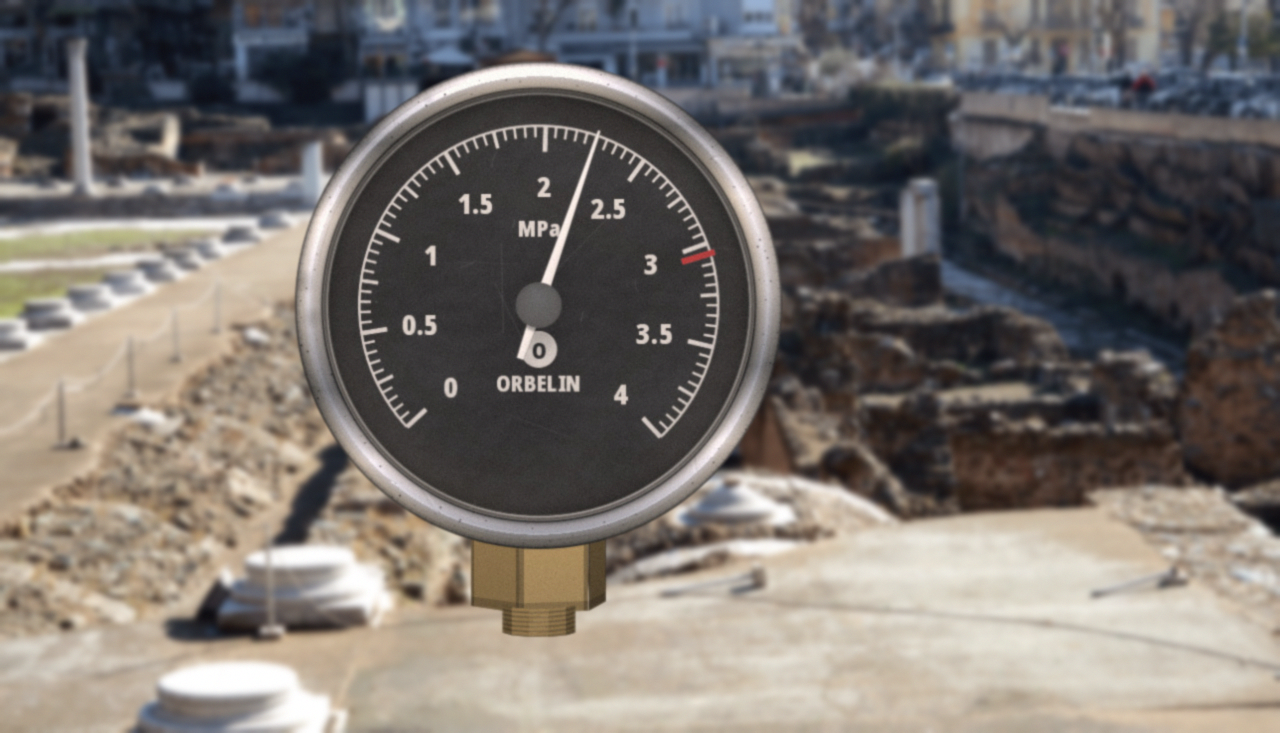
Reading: 2.25 MPa
